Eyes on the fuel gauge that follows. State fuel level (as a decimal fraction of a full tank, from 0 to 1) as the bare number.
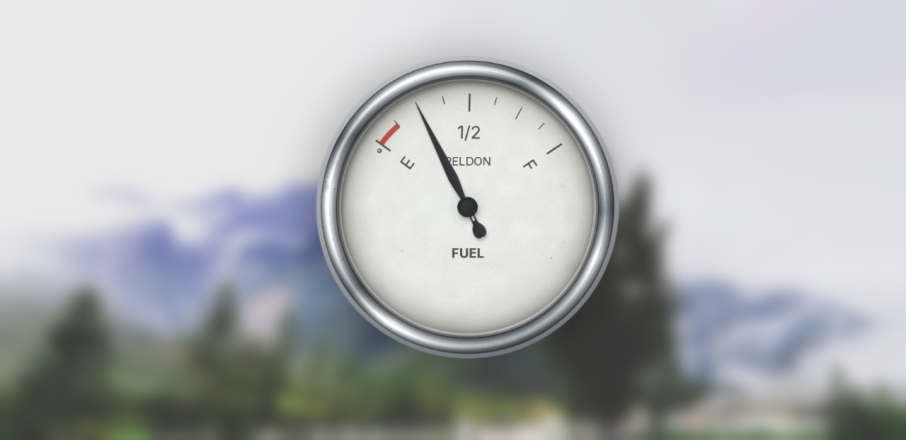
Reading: 0.25
